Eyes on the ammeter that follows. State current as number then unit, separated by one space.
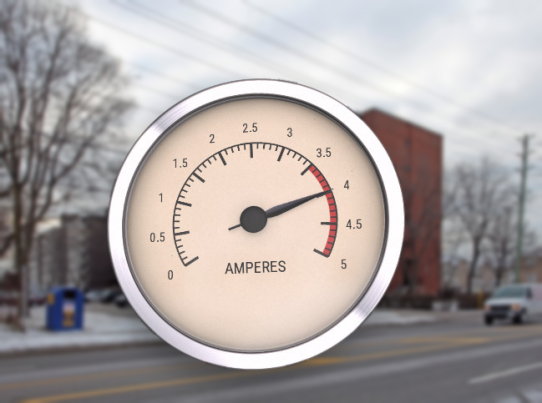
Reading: 4 A
